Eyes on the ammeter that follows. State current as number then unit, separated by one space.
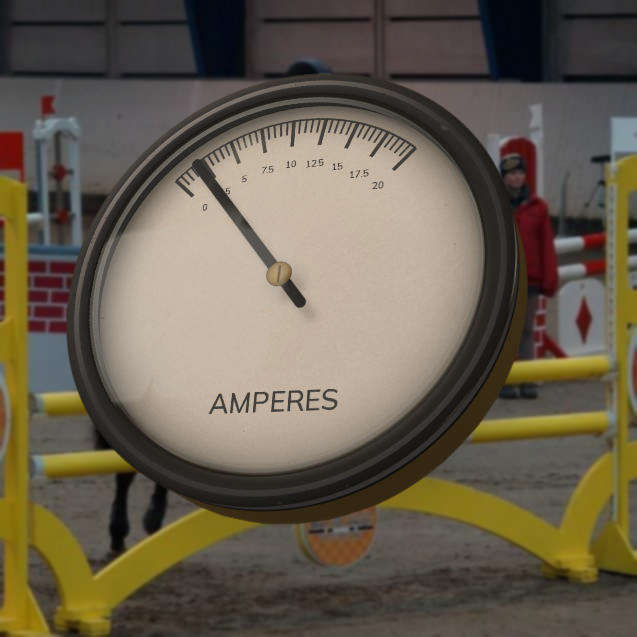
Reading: 2 A
